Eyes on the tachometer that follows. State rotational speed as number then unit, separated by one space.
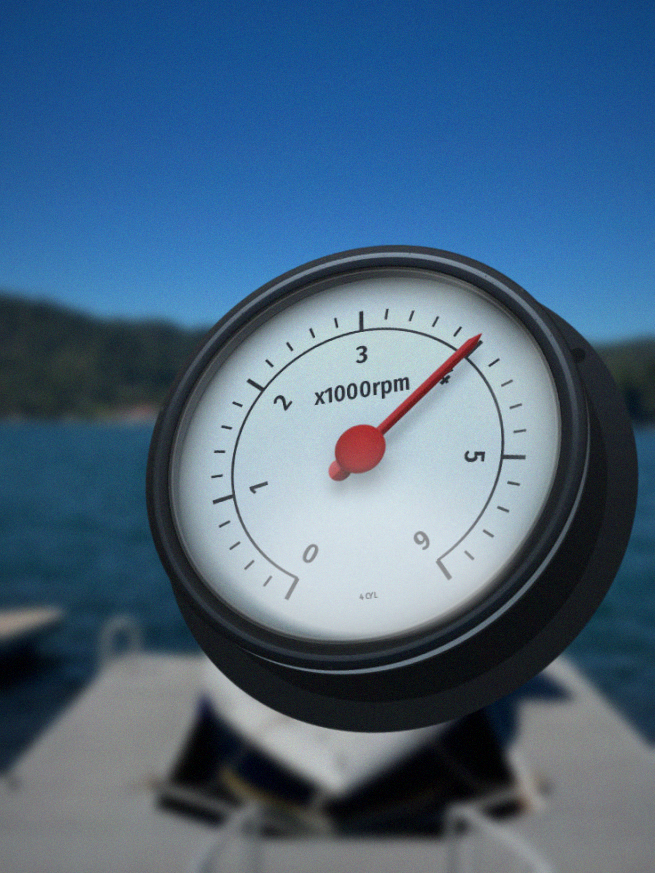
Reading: 4000 rpm
